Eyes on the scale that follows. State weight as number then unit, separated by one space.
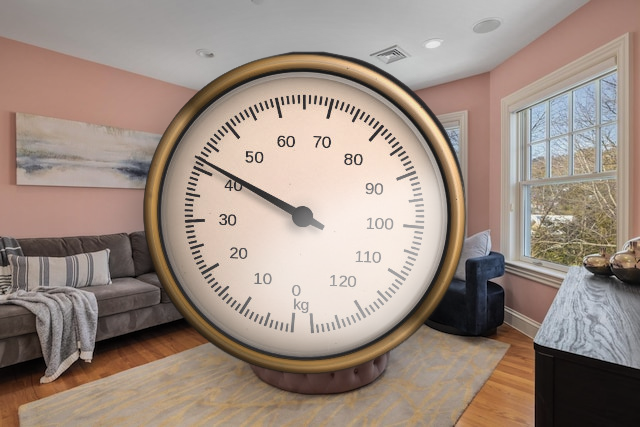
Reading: 42 kg
